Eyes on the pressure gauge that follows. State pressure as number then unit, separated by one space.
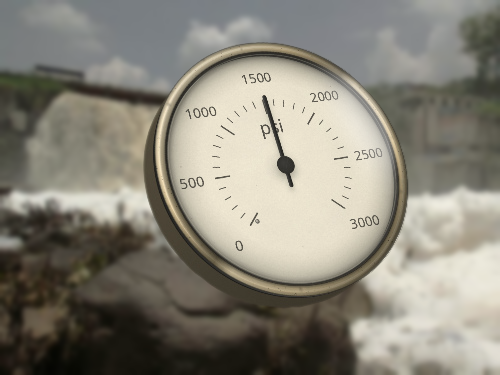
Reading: 1500 psi
